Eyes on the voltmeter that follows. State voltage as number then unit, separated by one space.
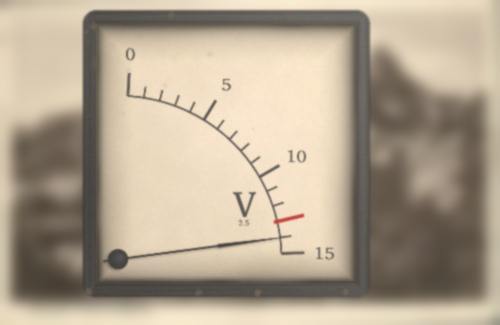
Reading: 14 V
